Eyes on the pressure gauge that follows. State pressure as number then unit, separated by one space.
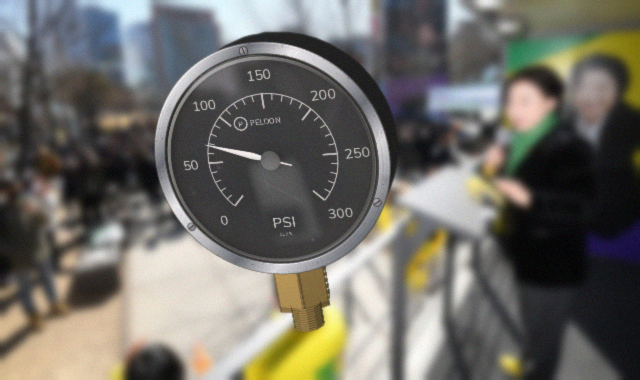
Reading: 70 psi
